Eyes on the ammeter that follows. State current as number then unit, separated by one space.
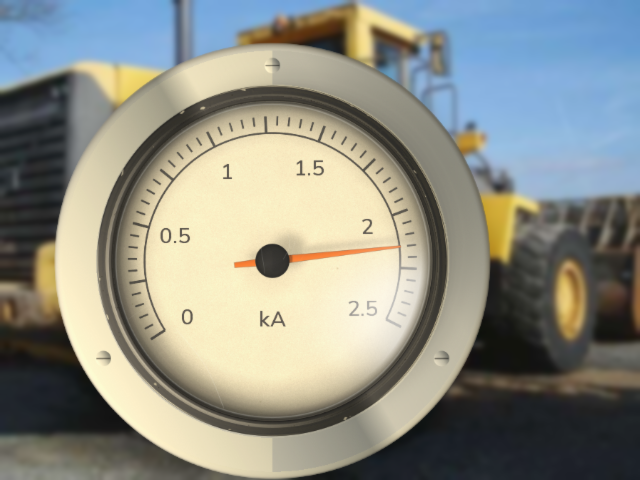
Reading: 2.15 kA
